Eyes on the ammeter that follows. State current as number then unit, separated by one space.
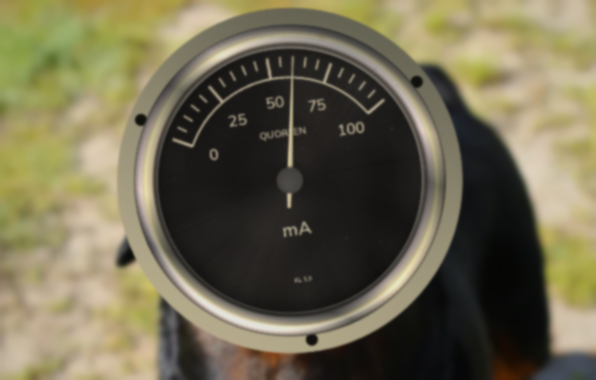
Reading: 60 mA
